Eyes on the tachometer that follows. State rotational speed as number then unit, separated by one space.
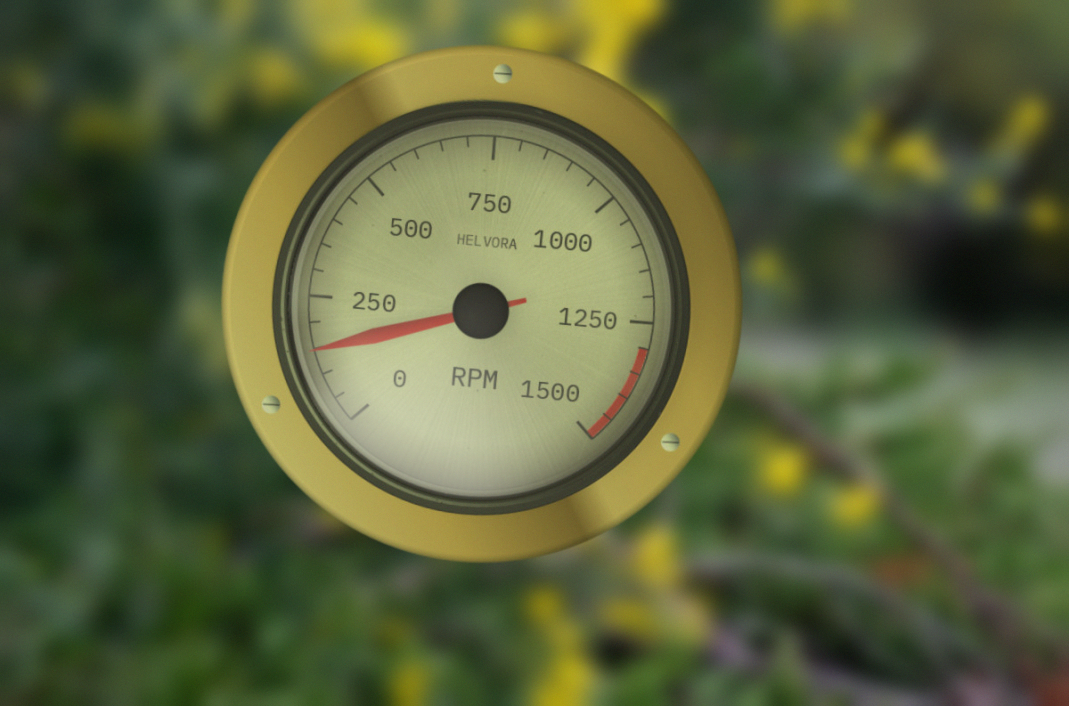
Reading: 150 rpm
